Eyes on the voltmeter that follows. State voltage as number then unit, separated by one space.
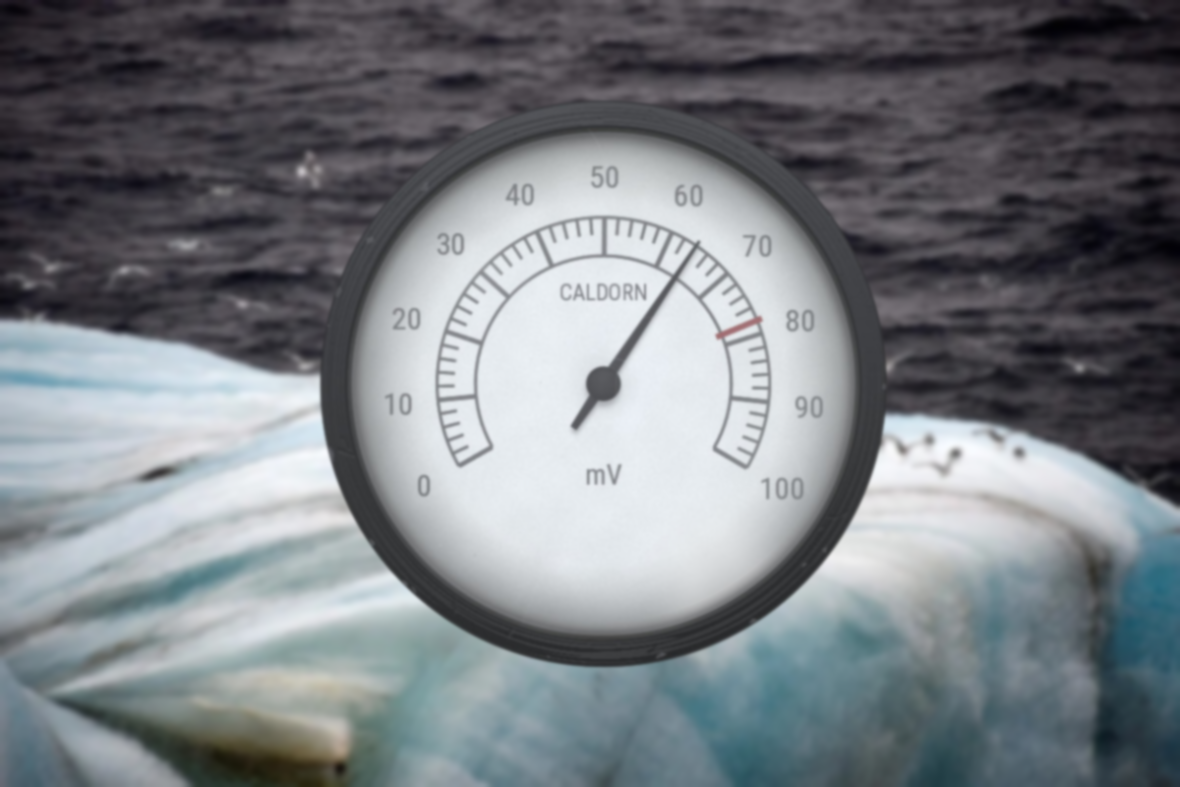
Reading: 64 mV
